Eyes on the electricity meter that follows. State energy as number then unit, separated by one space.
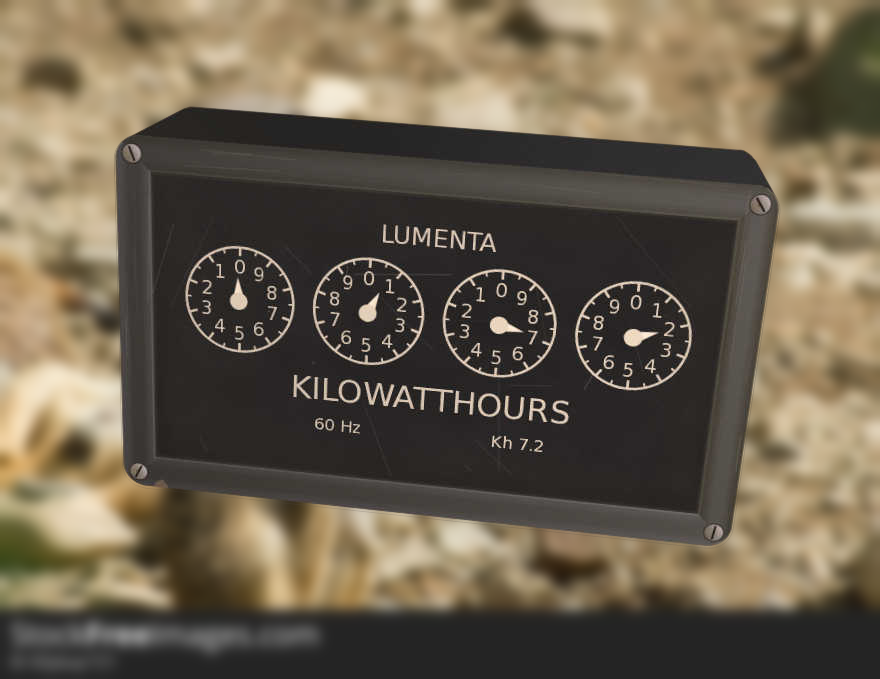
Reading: 72 kWh
